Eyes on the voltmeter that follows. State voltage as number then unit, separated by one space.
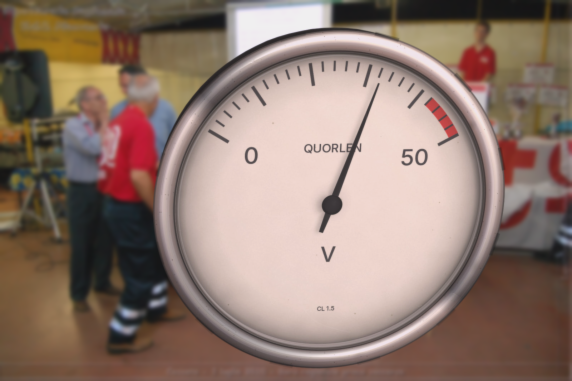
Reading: 32 V
